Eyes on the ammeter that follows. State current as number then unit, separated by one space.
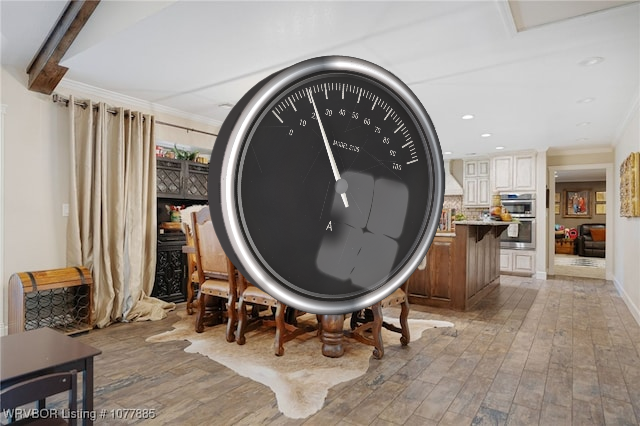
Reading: 20 A
